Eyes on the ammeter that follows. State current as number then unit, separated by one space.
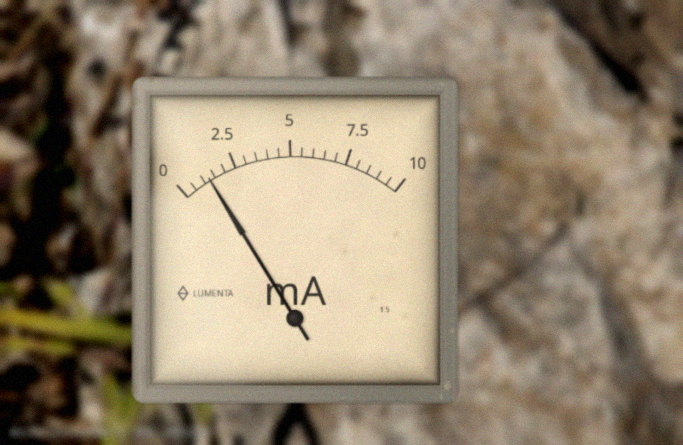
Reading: 1.25 mA
